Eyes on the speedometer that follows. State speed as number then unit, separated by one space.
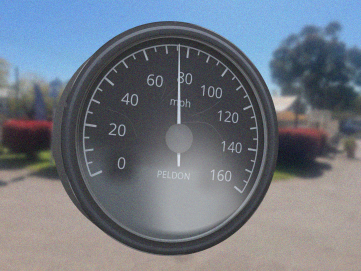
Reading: 75 mph
